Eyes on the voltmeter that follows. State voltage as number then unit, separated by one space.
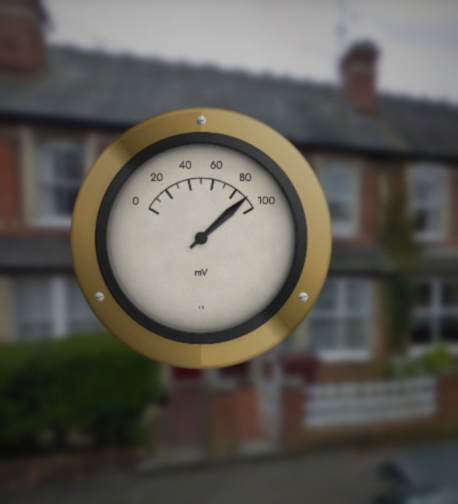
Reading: 90 mV
